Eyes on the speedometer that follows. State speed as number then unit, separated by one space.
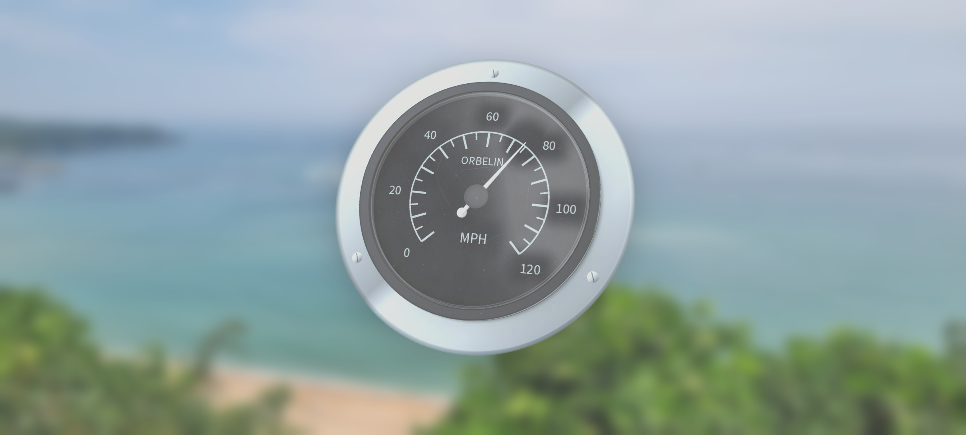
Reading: 75 mph
